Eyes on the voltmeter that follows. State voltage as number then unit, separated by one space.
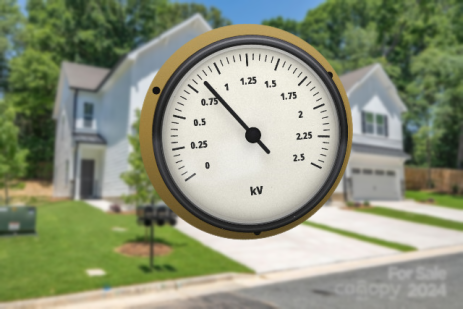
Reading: 0.85 kV
